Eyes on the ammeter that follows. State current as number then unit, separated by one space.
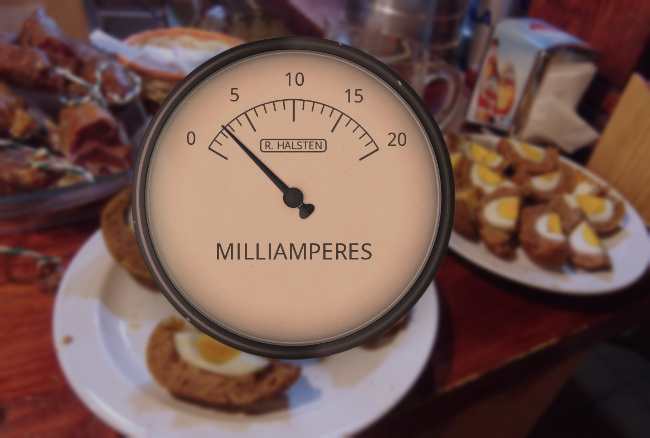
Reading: 2.5 mA
